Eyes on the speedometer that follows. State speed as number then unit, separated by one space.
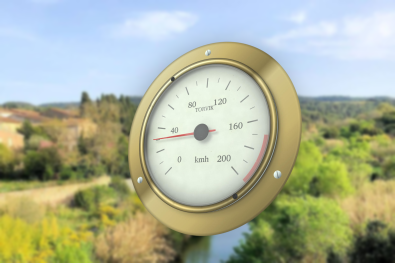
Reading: 30 km/h
